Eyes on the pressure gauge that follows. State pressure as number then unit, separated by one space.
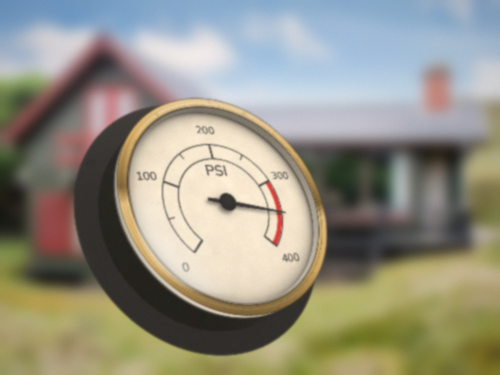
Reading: 350 psi
